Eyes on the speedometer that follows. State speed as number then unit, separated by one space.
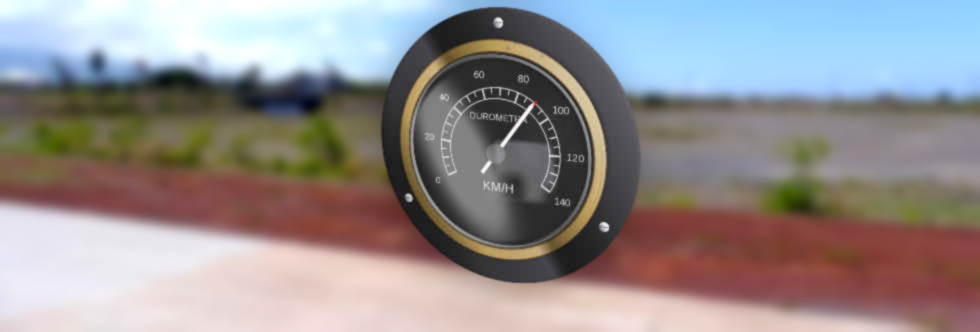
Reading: 90 km/h
